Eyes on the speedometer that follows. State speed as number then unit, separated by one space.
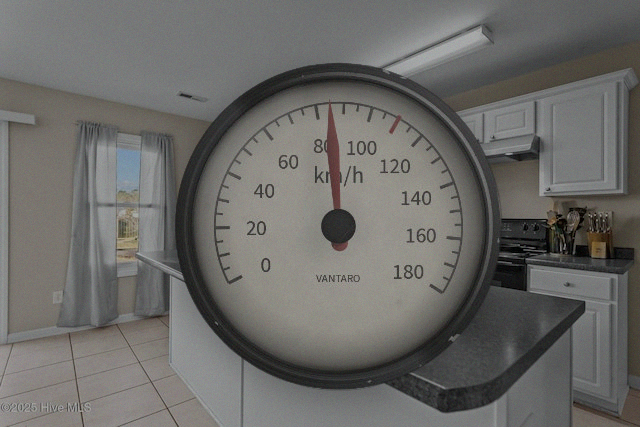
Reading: 85 km/h
